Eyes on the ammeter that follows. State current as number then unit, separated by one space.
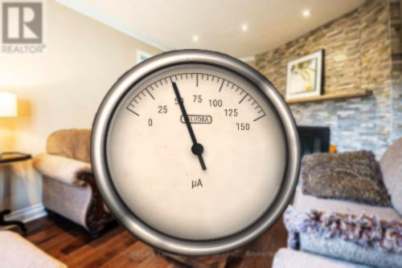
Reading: 50 µA
